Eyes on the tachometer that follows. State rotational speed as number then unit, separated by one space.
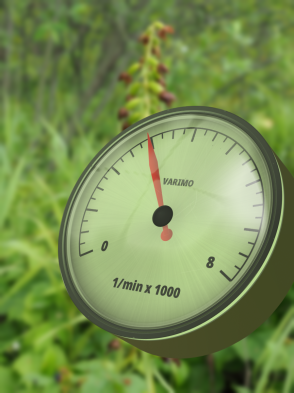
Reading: 3000 rpm
